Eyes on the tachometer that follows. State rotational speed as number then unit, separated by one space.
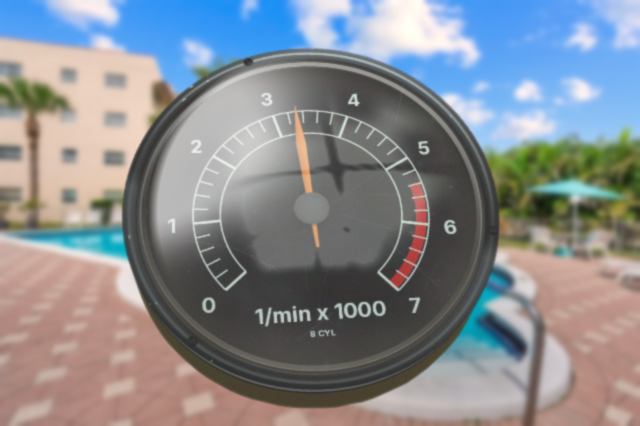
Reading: 3300 rpm
